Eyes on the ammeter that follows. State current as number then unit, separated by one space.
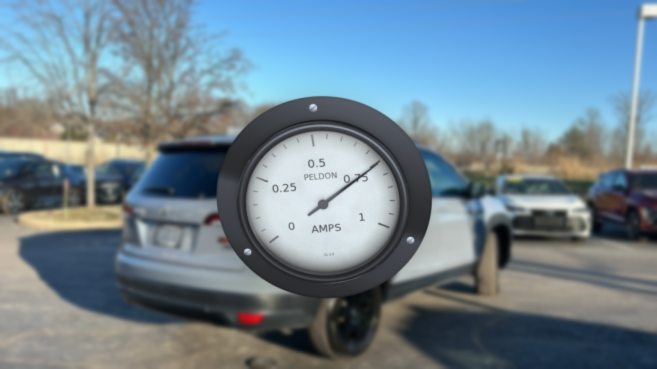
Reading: 0.75 A
